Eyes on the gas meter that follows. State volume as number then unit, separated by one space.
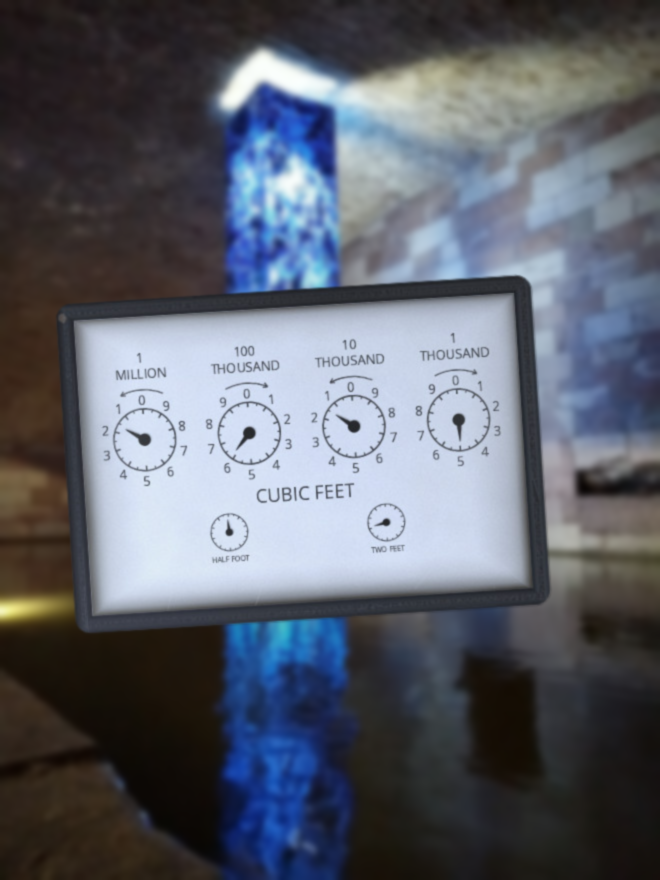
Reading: 161500 ft³
